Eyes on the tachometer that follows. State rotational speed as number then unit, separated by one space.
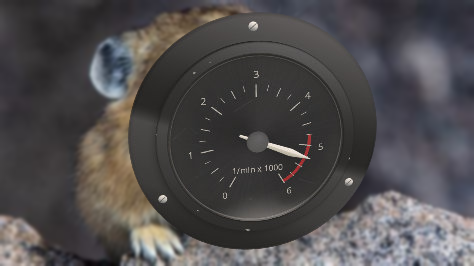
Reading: 5250 rpm
